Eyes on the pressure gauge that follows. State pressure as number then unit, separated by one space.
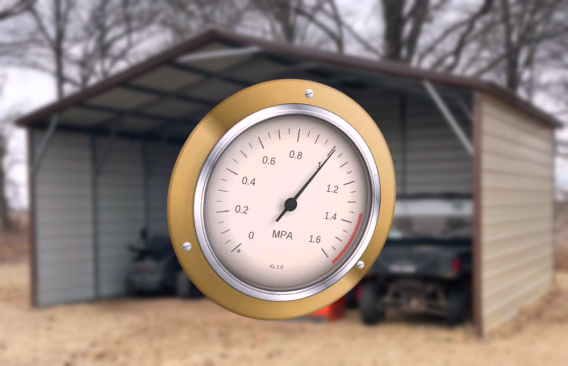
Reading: 1 MPa
